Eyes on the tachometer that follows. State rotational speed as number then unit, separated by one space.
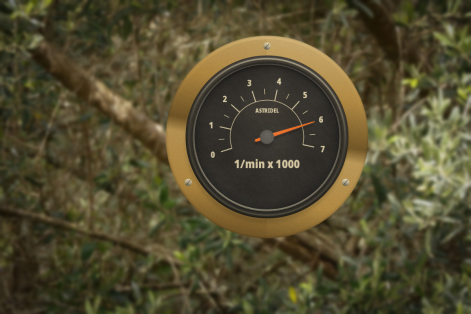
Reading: 6000 rpm
